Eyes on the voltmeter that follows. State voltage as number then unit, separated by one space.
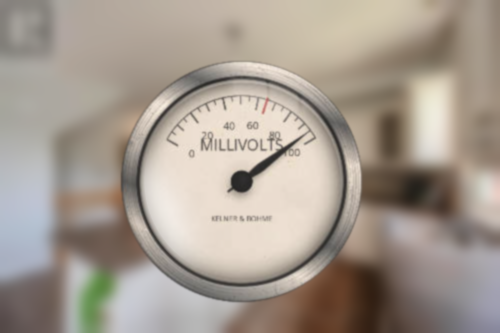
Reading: 95 mV
